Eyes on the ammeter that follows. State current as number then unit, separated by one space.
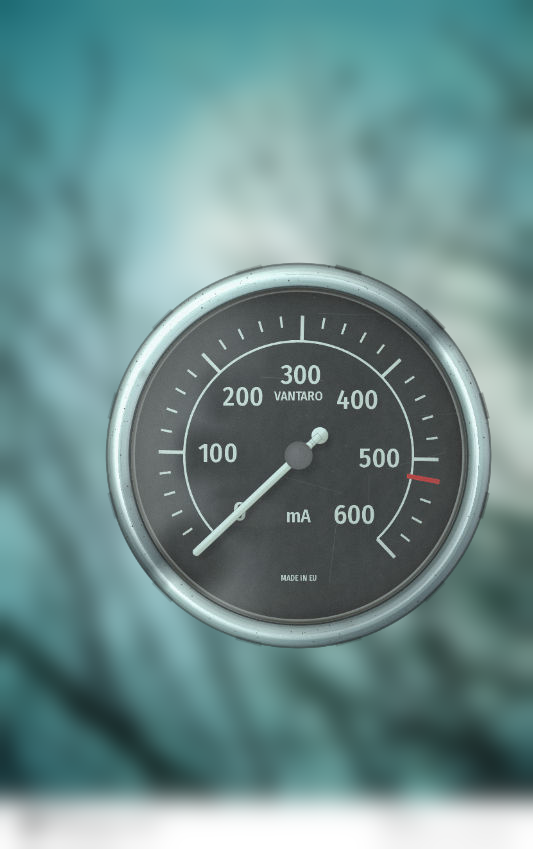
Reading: 0 mA
